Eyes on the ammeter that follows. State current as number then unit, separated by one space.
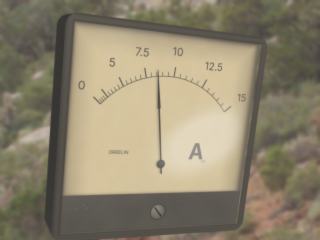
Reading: 8.5 A
